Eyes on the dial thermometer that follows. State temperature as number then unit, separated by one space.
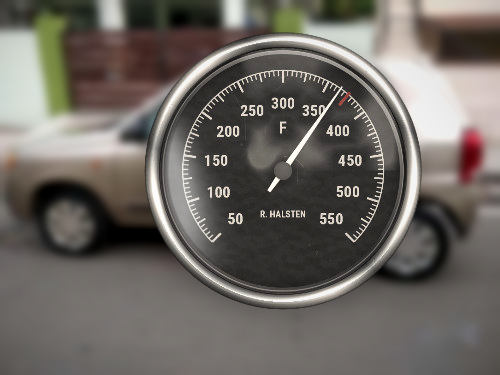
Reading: 365 °F
